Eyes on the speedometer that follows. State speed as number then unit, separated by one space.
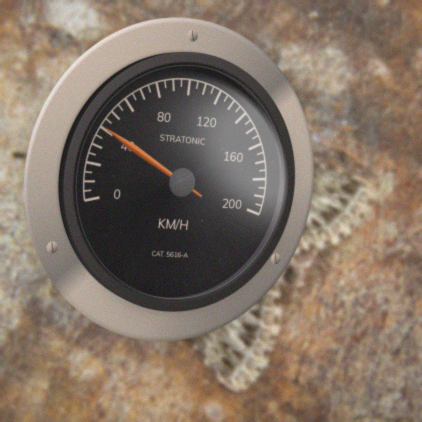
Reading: 40 km/h
